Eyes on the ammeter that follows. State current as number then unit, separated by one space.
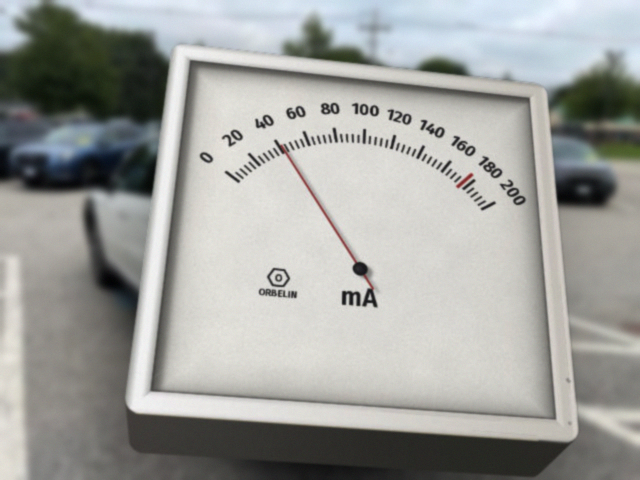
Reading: 40 mA
